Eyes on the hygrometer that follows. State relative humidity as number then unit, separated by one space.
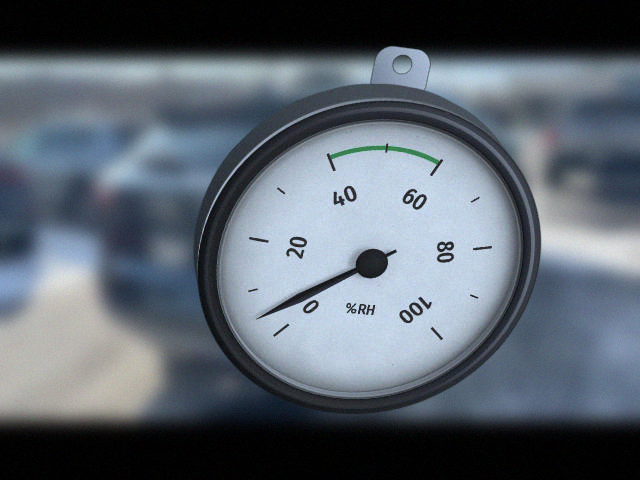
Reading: 5 %
